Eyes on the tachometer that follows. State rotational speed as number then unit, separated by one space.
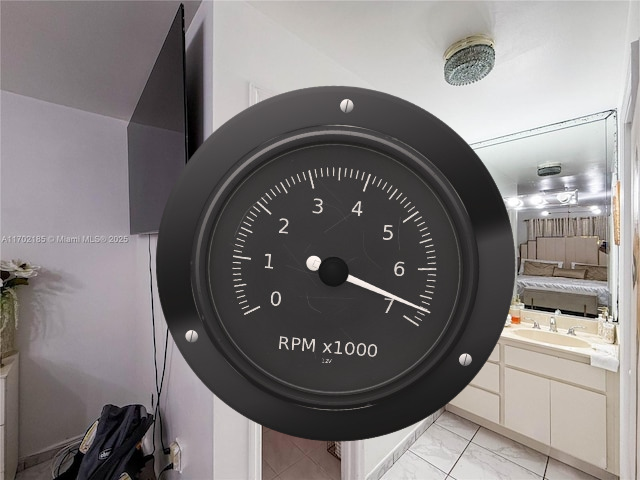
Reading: 6700 rpm
